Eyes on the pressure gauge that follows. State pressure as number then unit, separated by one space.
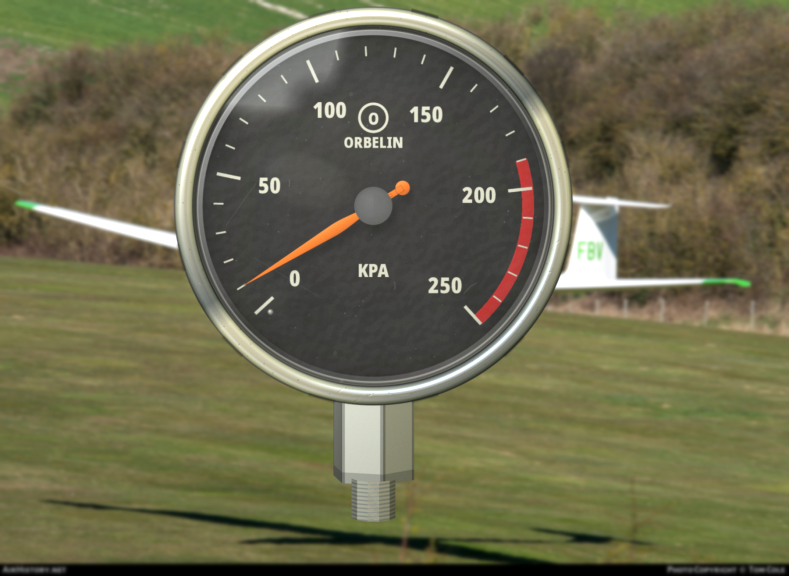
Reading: 10 kPa
